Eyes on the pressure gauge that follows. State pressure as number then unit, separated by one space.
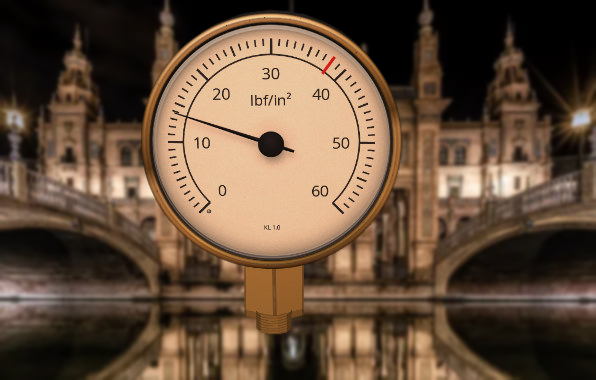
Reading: 14 psi
